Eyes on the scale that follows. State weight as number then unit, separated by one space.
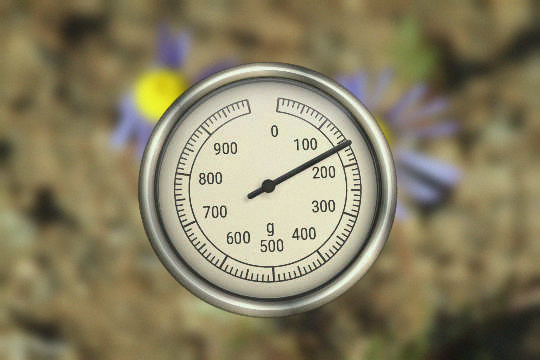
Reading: 160 g
